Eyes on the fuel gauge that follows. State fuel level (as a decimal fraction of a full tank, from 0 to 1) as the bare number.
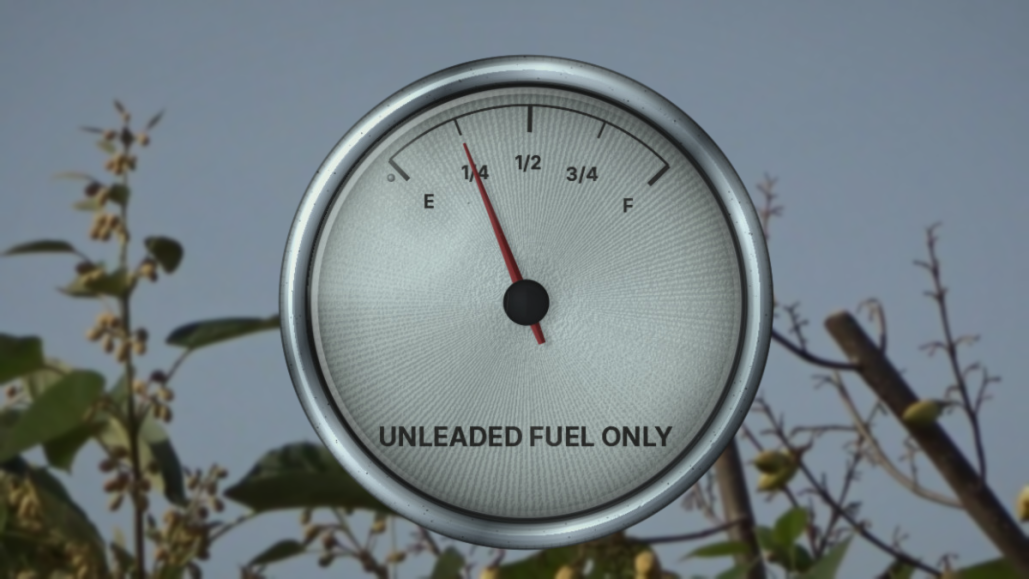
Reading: 0.25
